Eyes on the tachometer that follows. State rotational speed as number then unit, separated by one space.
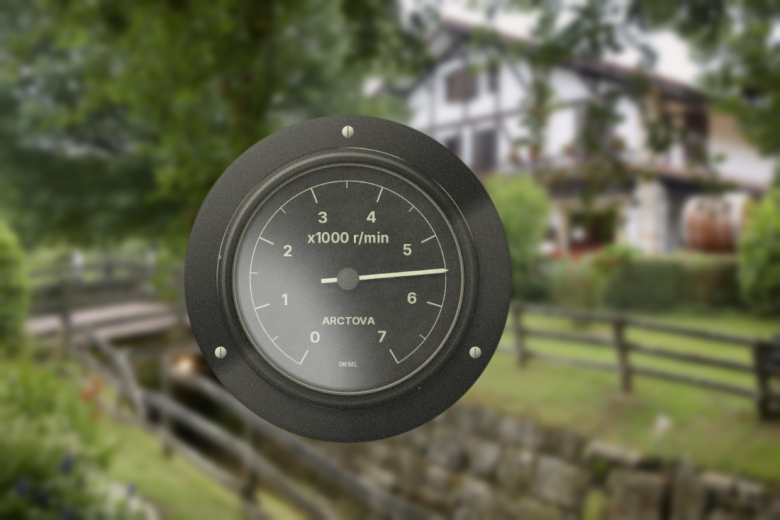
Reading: 5500 rpm
